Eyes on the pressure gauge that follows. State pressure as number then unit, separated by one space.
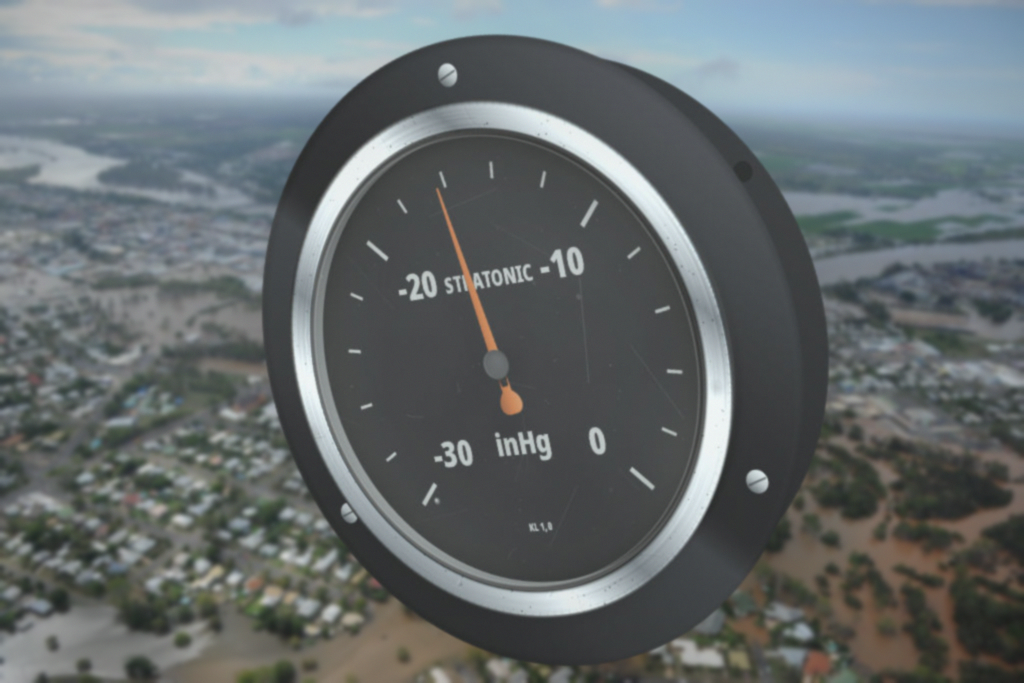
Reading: -16 inHg
